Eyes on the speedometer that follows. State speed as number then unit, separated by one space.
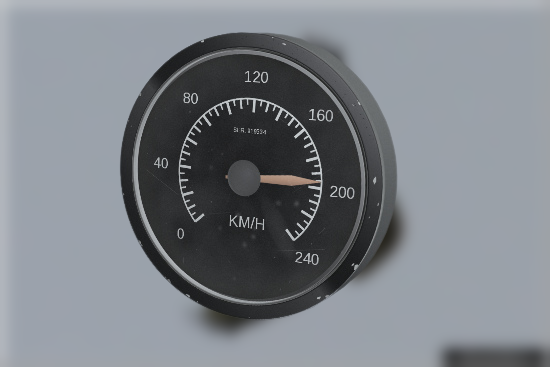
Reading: 195 km/h
